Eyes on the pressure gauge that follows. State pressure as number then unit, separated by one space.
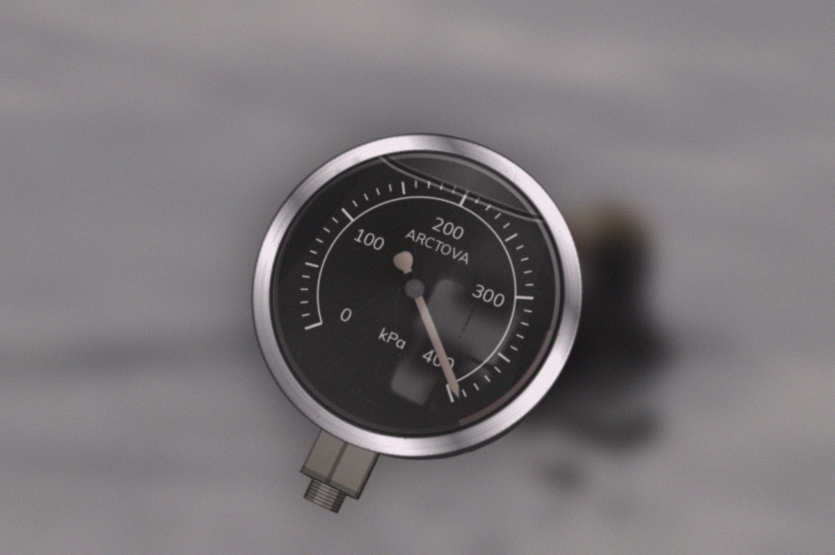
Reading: 395 kPa
